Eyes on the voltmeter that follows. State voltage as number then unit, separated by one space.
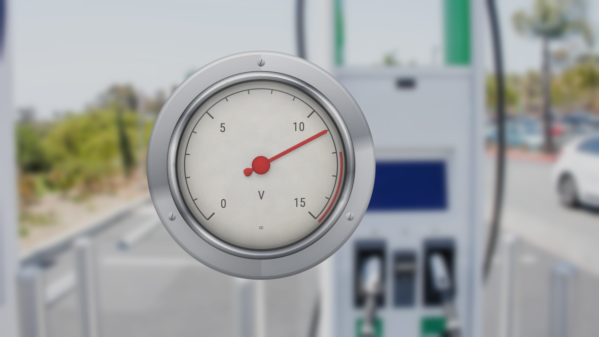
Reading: 11 V
